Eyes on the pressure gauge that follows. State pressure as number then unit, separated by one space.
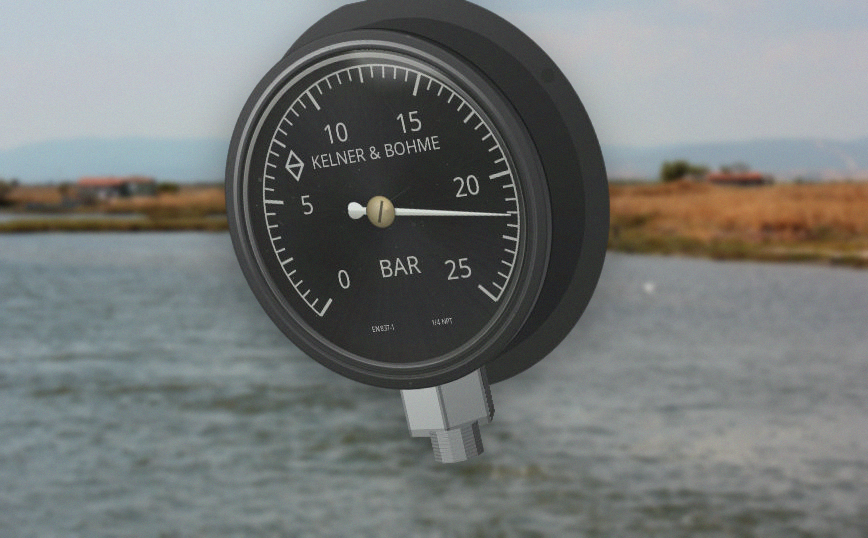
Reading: 21.5 bar
